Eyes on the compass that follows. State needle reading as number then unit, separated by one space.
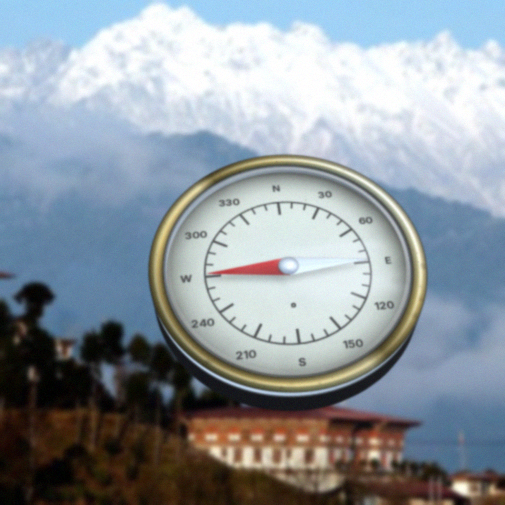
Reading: 270 °
